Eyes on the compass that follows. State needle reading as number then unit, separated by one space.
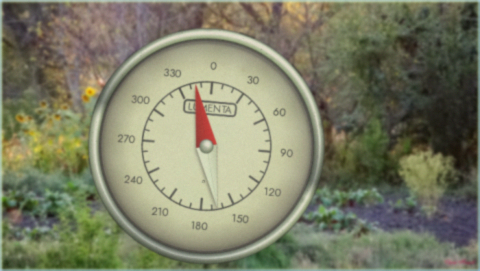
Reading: 345 °
